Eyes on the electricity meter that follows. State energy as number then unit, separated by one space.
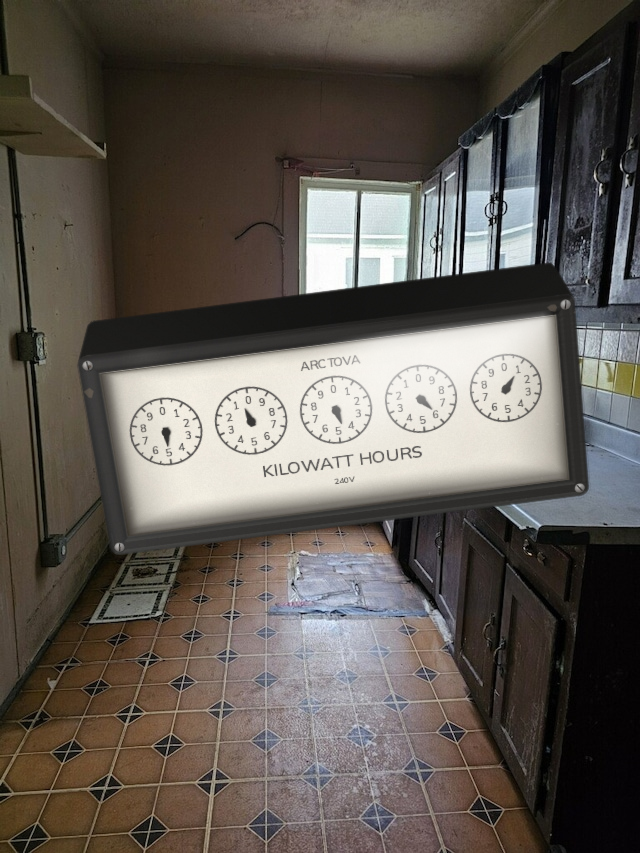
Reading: 50461 kWh
